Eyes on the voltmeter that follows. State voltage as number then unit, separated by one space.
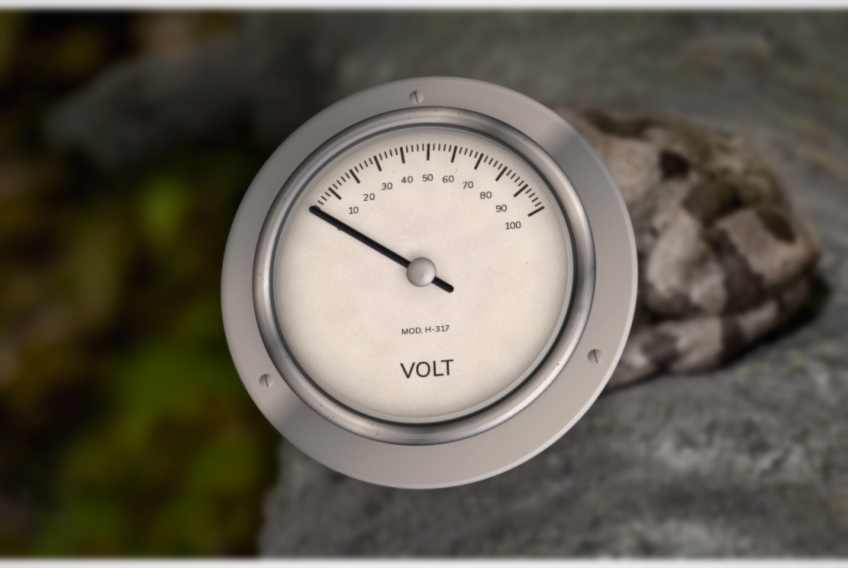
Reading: 0 V
